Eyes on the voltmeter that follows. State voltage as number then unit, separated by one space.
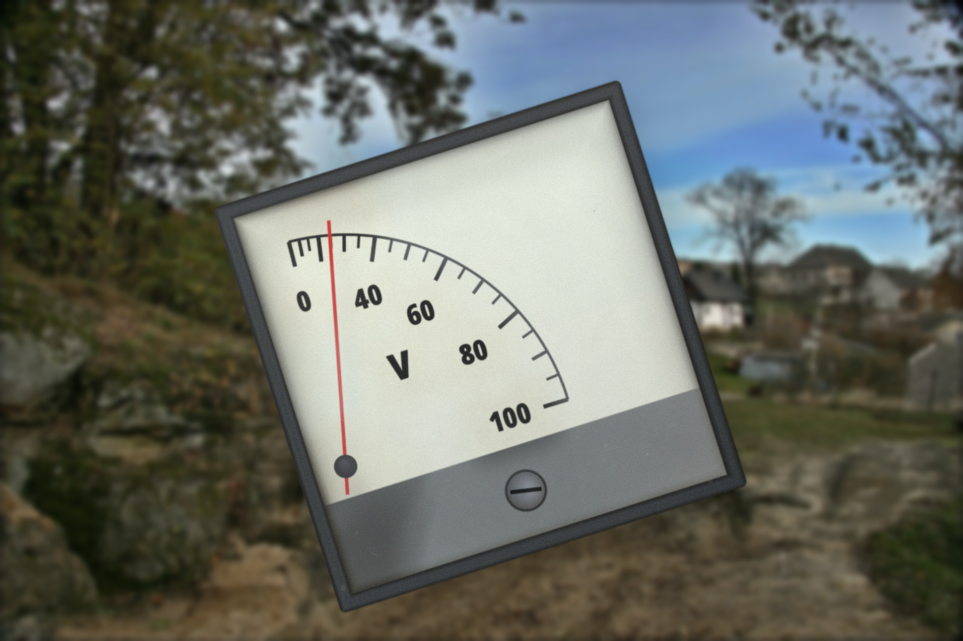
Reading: 25 V
